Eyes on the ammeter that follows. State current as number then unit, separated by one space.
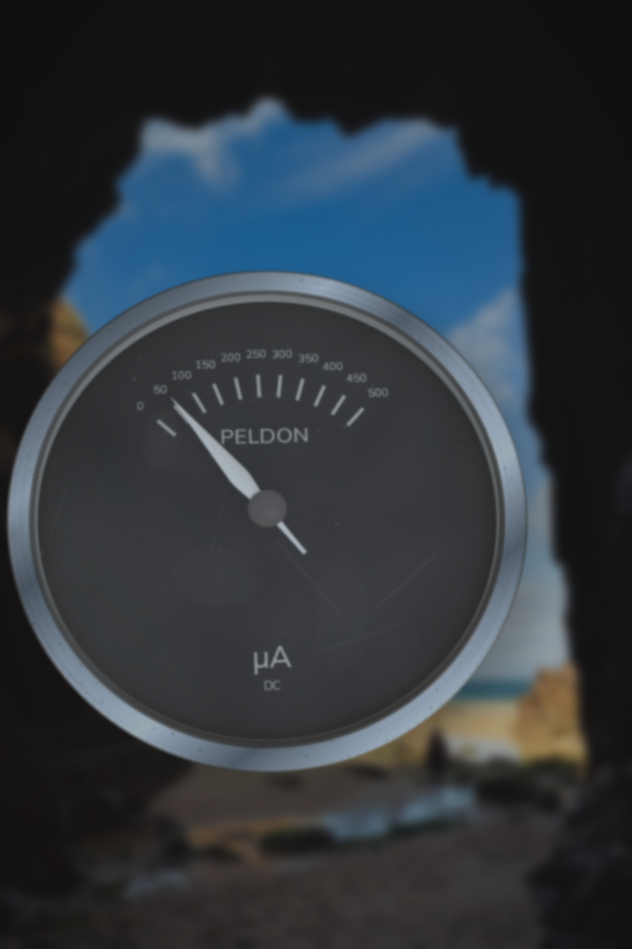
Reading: 50 µA
